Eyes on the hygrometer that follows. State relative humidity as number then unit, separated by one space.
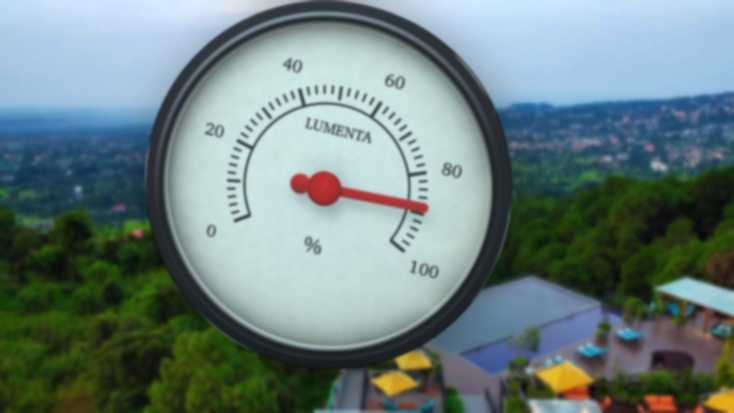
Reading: 88 %
